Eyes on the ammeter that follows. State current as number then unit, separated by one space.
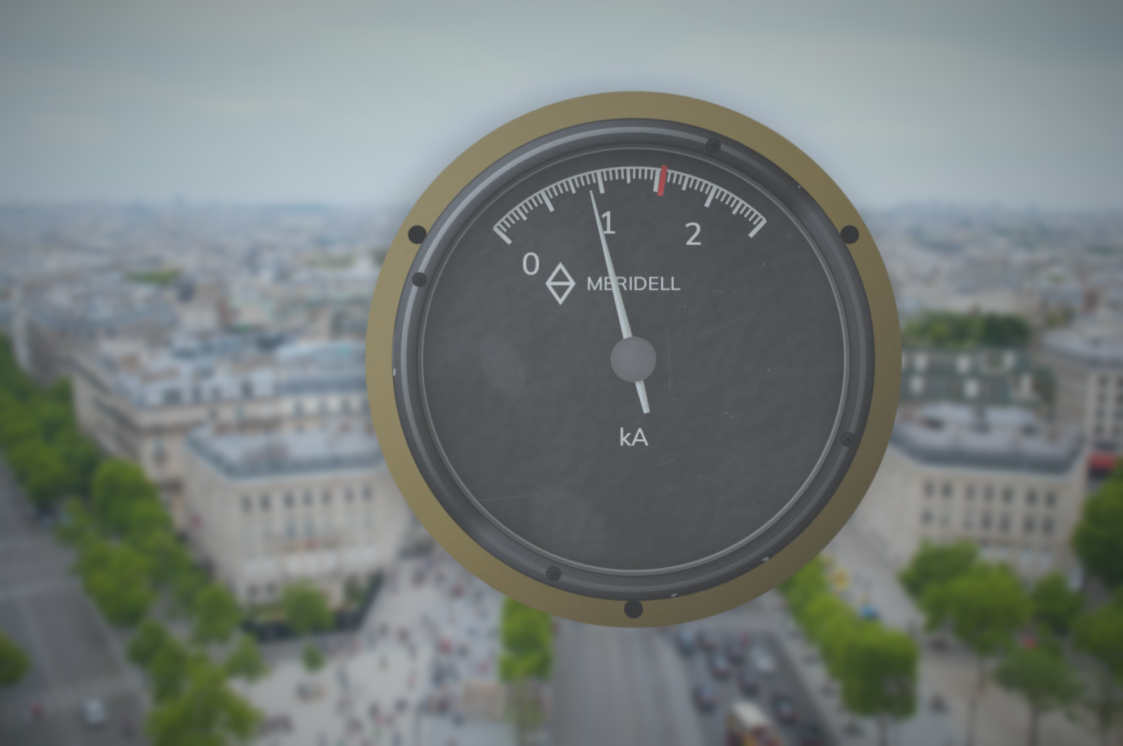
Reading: 0.9 kA
